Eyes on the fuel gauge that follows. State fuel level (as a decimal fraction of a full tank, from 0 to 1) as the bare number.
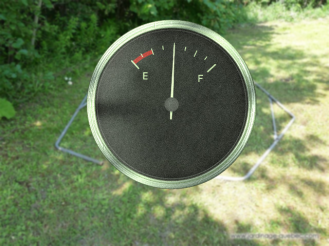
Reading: 0.5
